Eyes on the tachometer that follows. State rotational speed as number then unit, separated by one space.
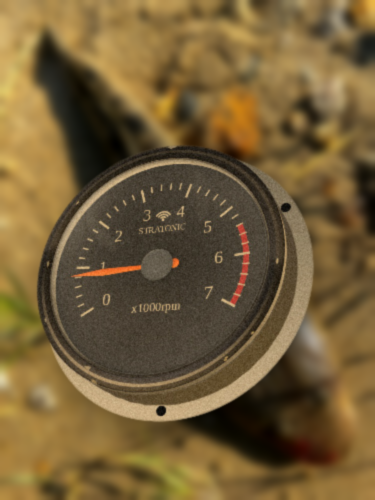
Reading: 800 rpm
